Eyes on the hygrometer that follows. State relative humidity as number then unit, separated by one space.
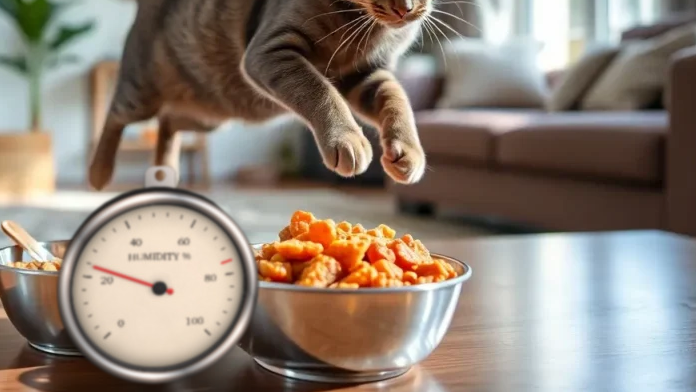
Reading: 24 %
